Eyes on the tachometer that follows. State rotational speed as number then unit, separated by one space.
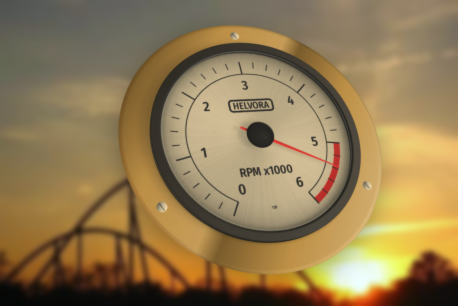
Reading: 5400 rpm
